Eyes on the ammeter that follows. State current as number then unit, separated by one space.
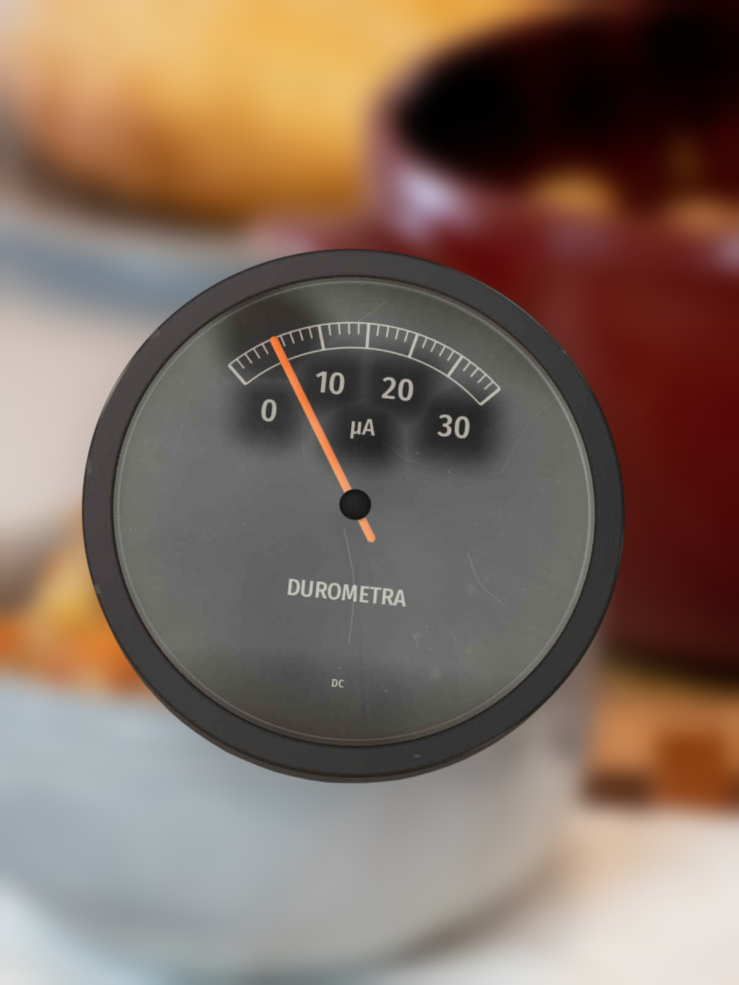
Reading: 5 µA
